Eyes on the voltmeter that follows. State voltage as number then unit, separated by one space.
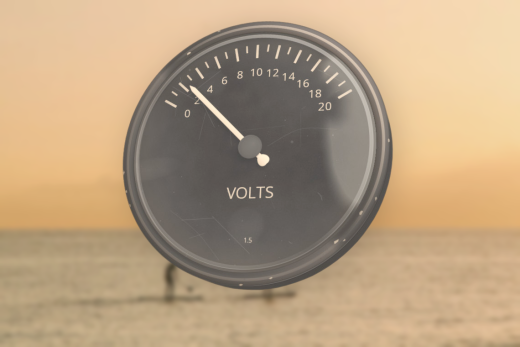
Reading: 2.5 V
